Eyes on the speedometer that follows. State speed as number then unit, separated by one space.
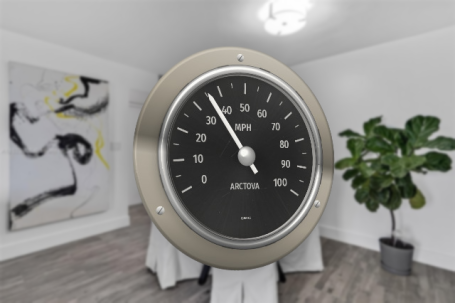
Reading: 35 mph
